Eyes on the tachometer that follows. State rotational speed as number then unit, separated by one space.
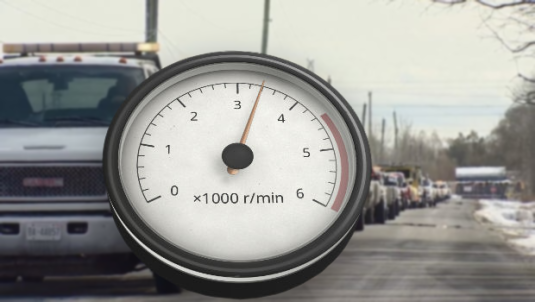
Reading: 3400 rpm
